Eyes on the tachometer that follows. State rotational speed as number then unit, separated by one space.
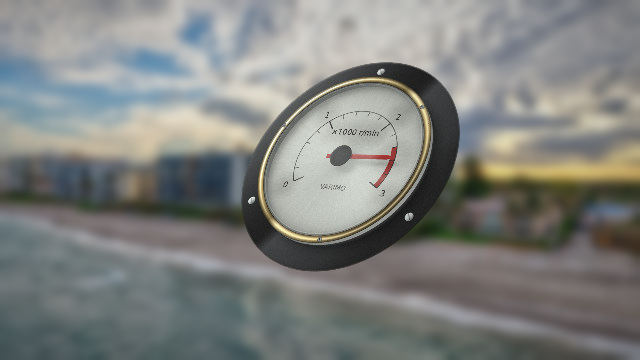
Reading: 2600 rpm
